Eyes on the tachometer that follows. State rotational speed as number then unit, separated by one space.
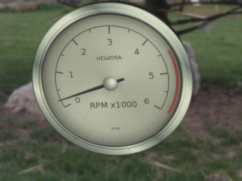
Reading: 250 rpm
